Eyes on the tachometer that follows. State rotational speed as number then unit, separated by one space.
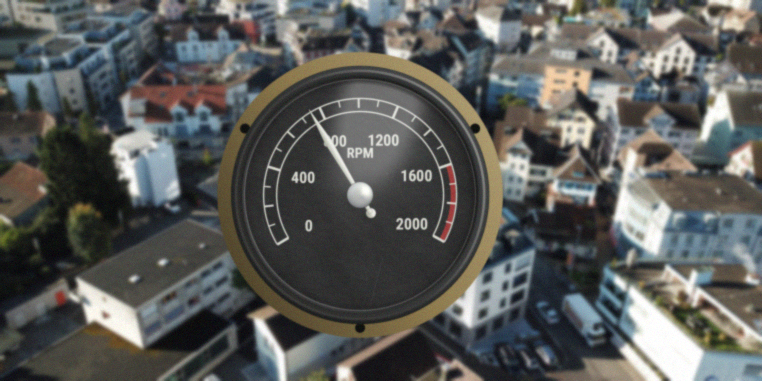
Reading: 750 rpm
